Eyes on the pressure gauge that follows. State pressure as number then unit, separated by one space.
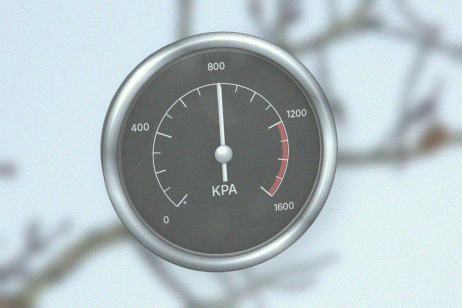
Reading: 800 kPa
